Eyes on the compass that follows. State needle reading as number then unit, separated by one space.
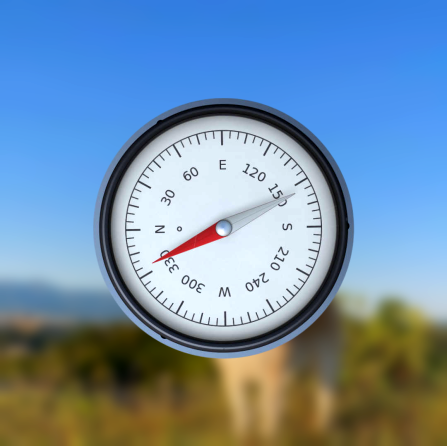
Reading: 335 °
